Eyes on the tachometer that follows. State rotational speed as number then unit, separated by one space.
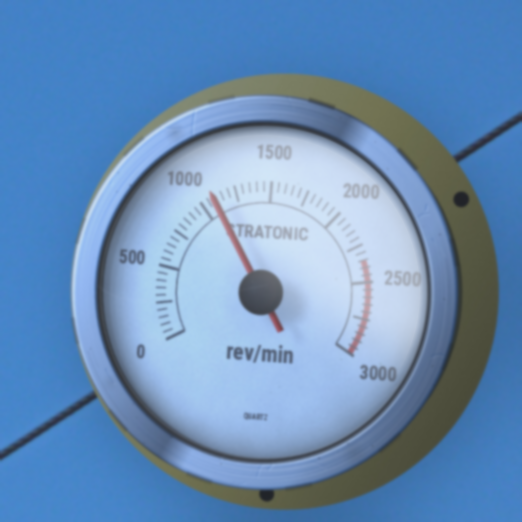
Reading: 1100 rpm
